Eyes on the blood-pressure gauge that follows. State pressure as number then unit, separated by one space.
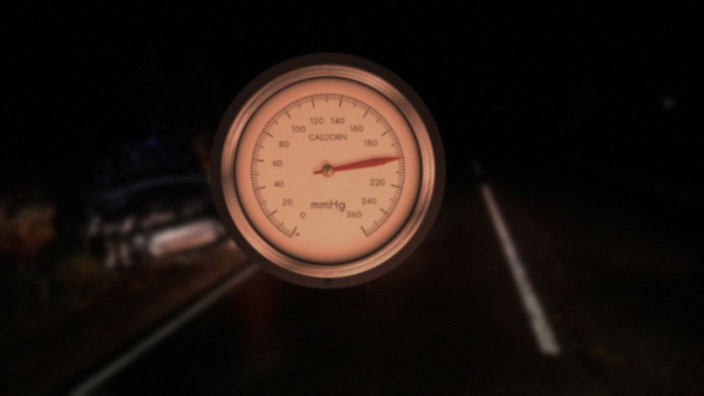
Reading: 200 mmHg
